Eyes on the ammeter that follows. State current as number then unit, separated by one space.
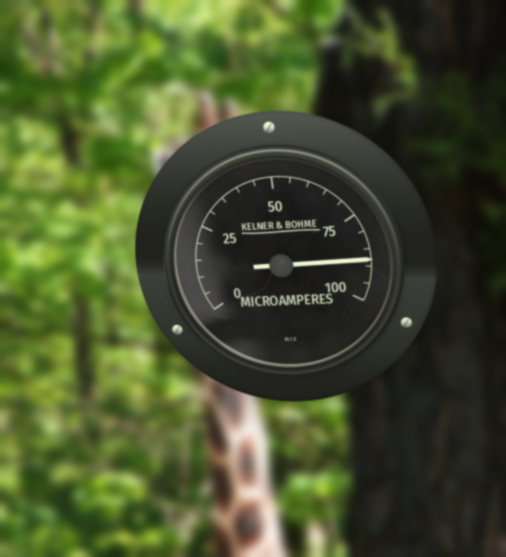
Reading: 87.5 µA
